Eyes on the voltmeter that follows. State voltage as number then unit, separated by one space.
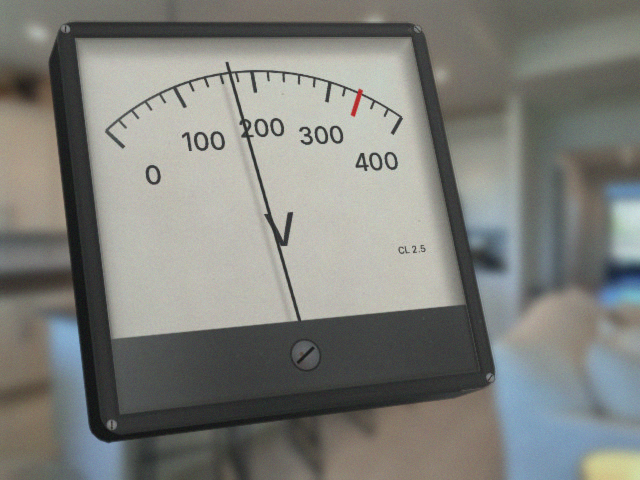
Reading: 170 V
